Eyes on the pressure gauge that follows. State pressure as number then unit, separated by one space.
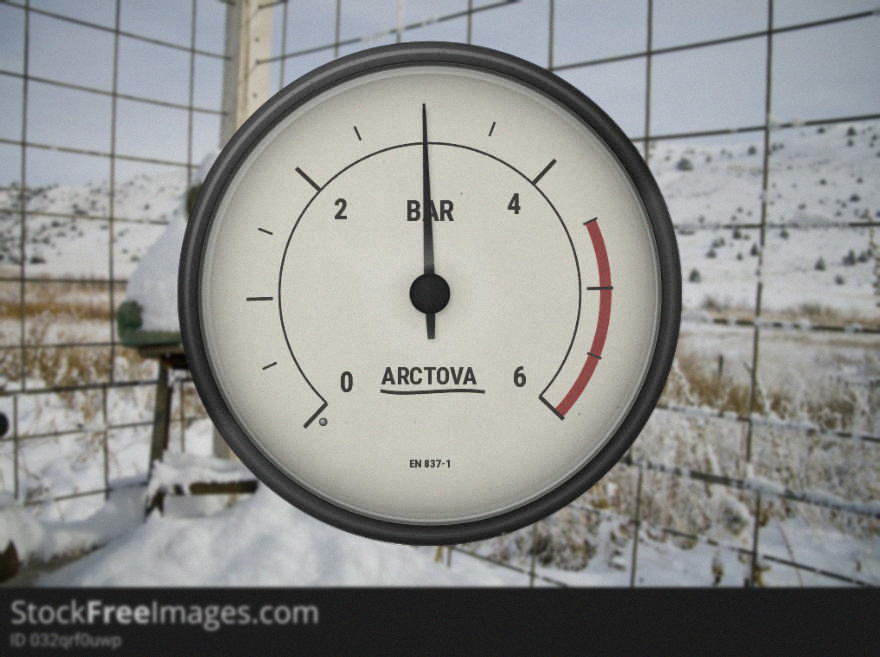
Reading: 3 bar
